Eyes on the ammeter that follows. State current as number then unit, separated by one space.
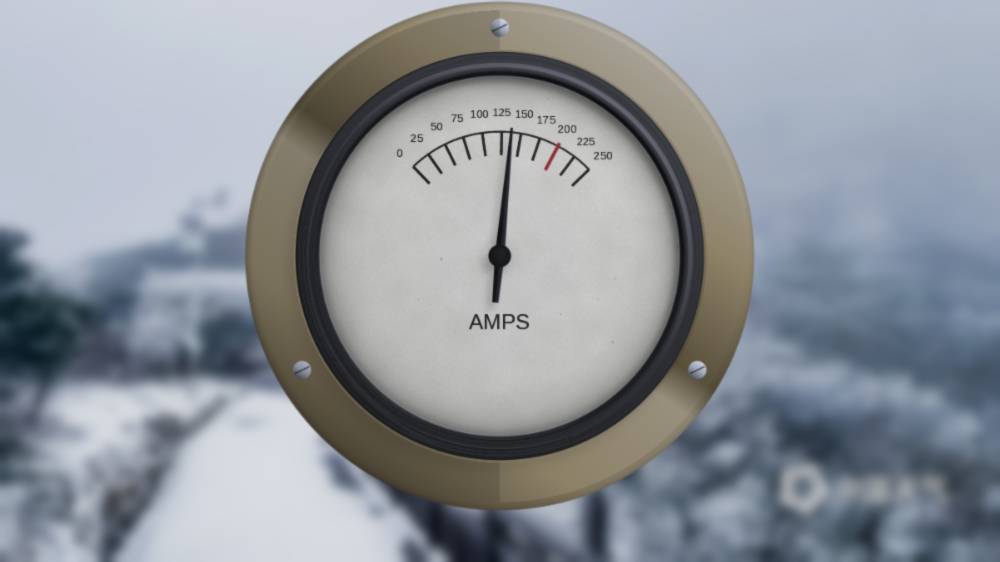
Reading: 137.5 A
